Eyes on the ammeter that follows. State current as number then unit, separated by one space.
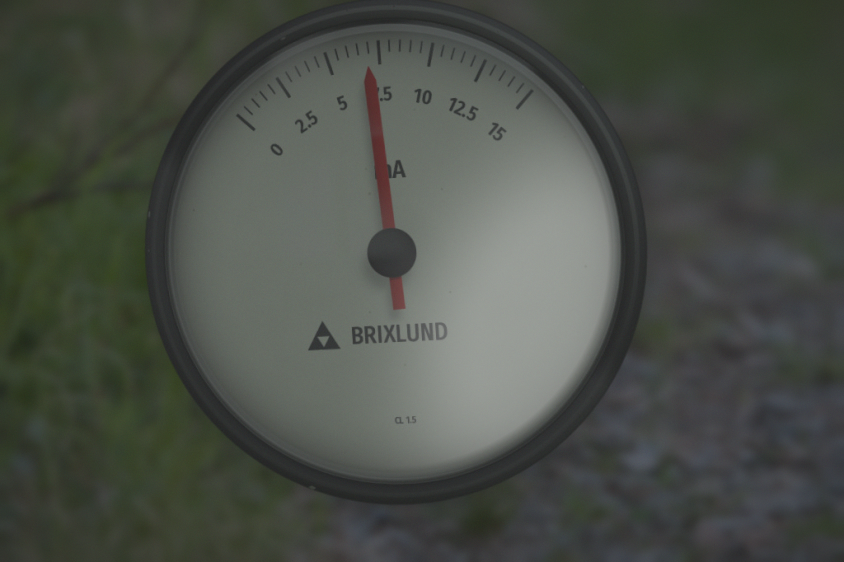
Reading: 7 mA
